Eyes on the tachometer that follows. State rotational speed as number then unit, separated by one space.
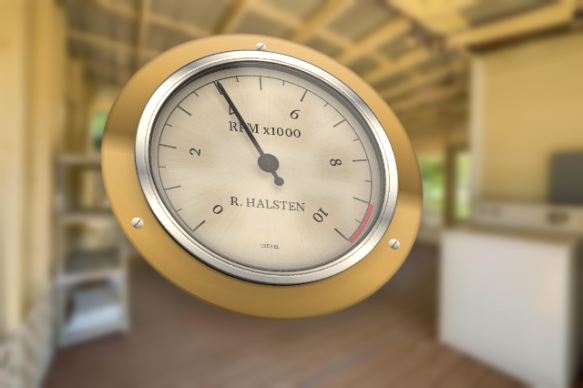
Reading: 4000 rpm
